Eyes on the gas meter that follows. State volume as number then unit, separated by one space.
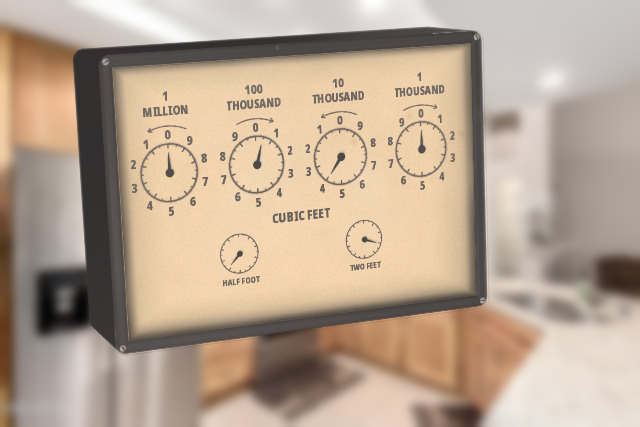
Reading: 4000 ft³
